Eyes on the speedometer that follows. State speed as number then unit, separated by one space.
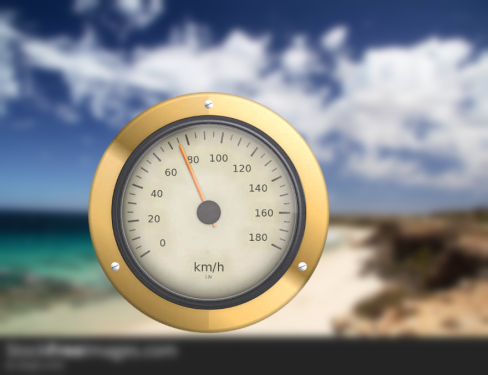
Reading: 75 km/h
